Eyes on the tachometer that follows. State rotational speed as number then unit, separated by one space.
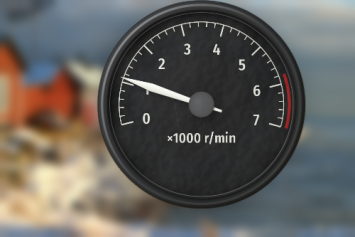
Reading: 1100 rpm
